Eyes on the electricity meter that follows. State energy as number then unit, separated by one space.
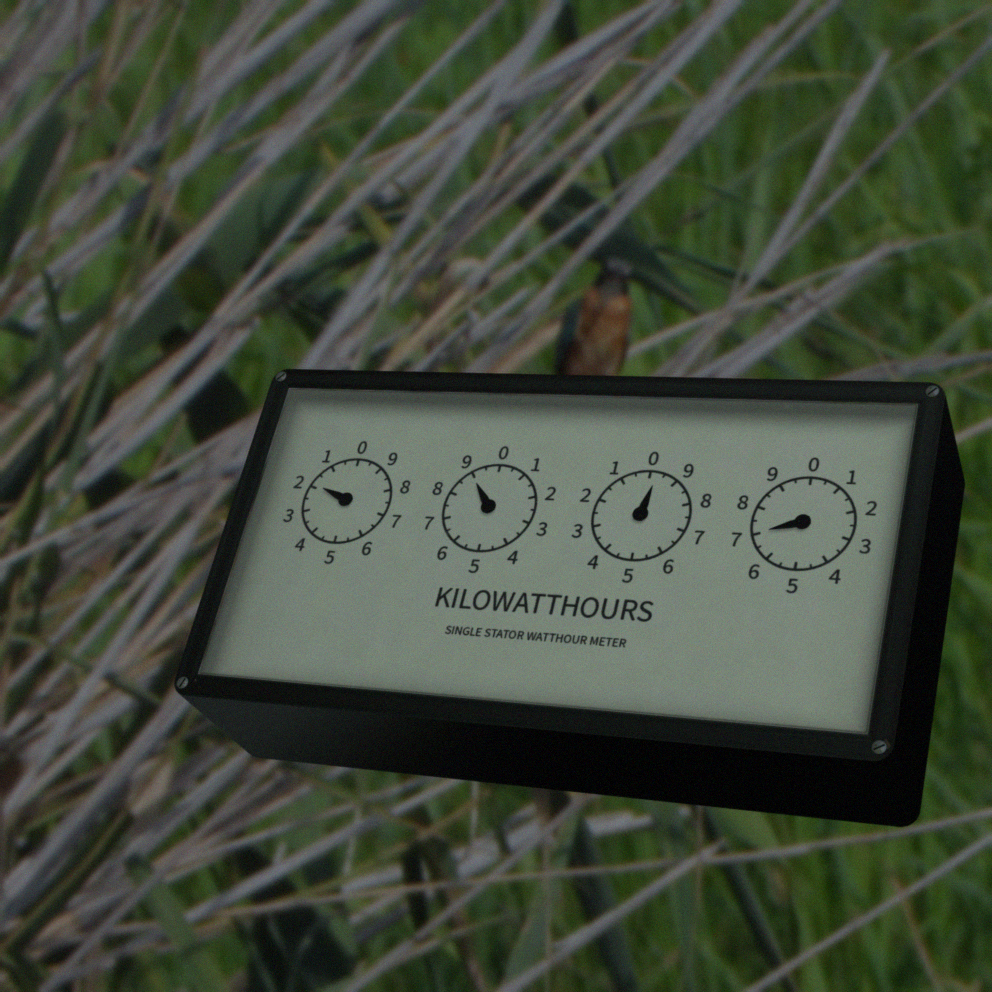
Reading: 1897 kWh
